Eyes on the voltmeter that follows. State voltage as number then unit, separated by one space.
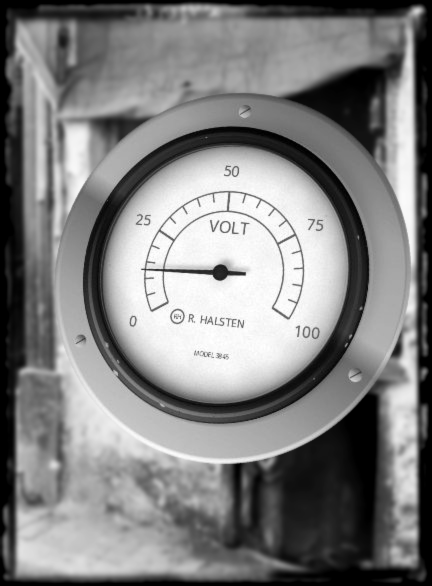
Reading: 12.5 V
